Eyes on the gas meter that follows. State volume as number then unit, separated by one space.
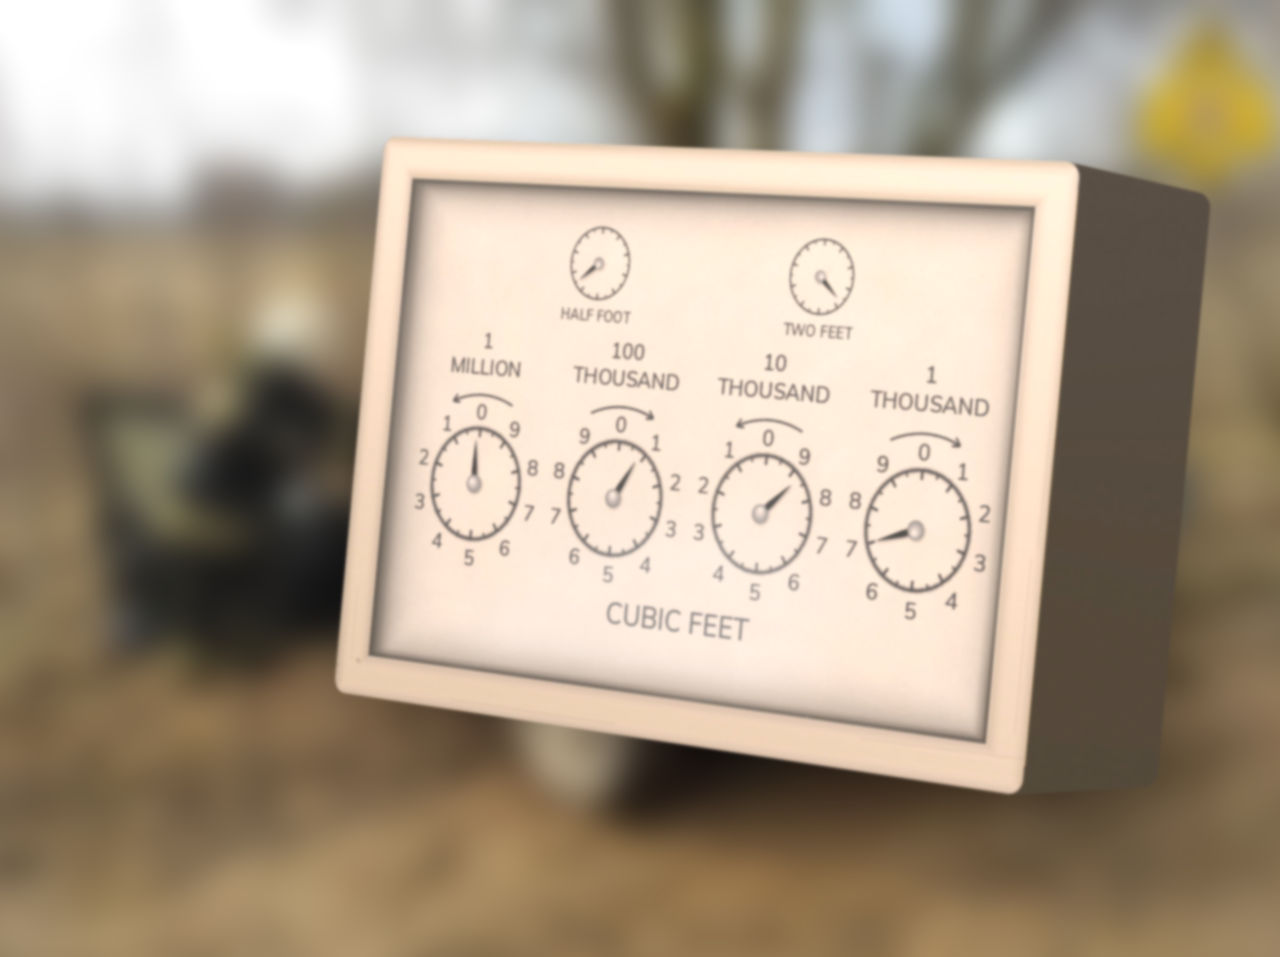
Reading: 8700 ft³
